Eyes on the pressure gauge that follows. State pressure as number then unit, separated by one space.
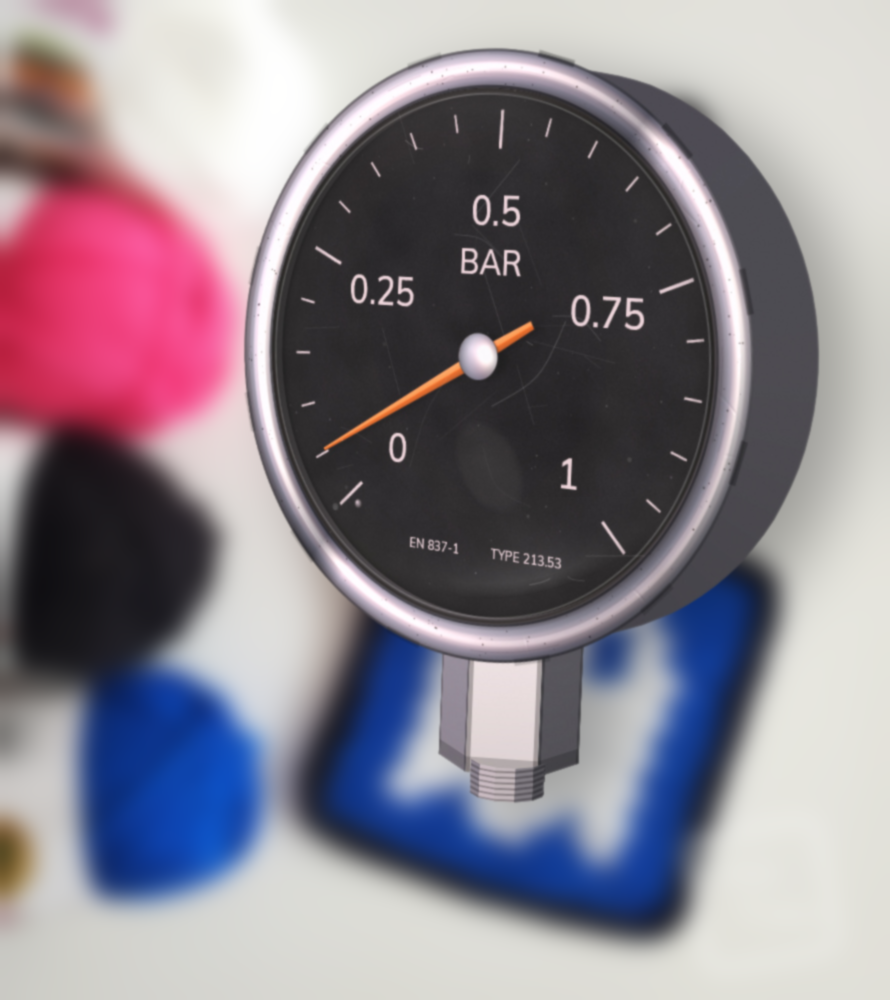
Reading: 0.05 bar
